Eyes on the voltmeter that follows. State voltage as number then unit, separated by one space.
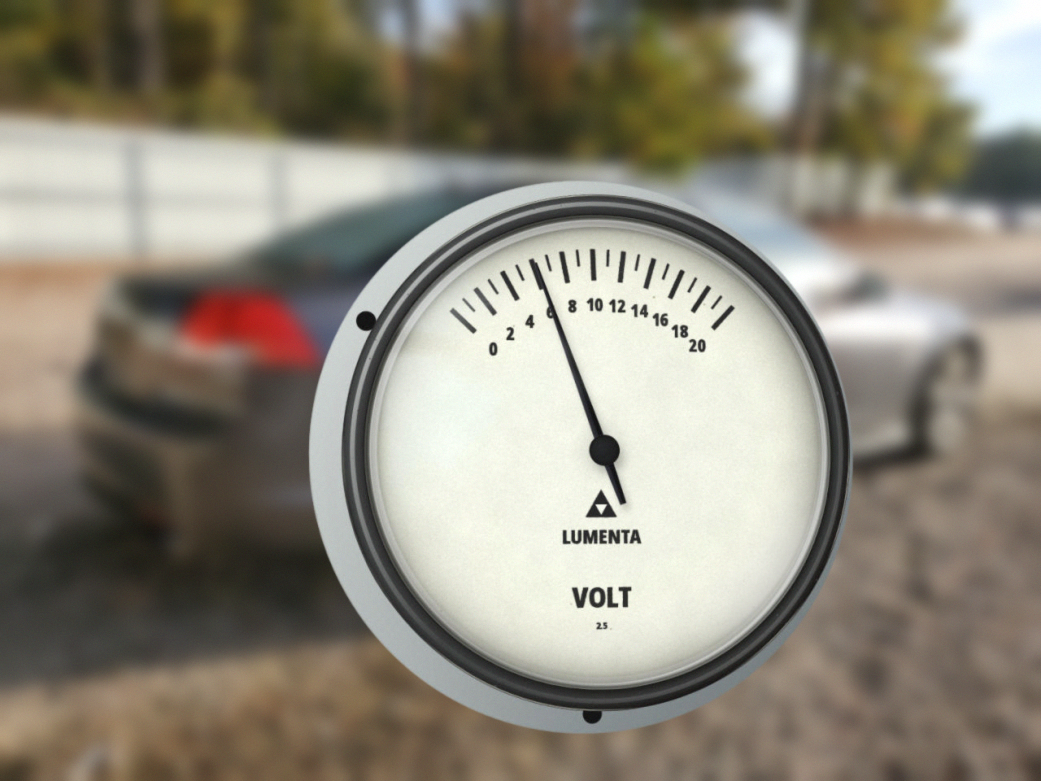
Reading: 6 V
